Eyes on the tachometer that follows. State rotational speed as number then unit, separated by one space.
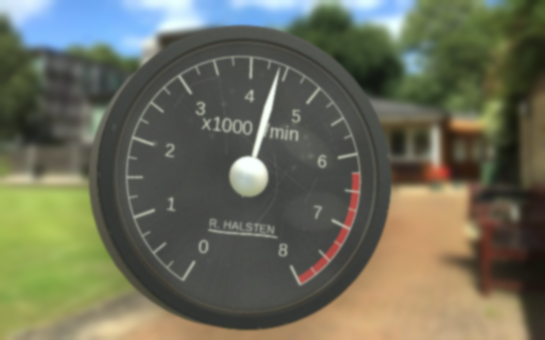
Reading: 4375 rpm
